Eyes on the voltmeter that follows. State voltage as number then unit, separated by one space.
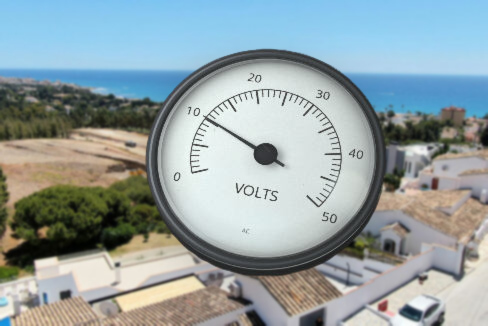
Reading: 10 V
